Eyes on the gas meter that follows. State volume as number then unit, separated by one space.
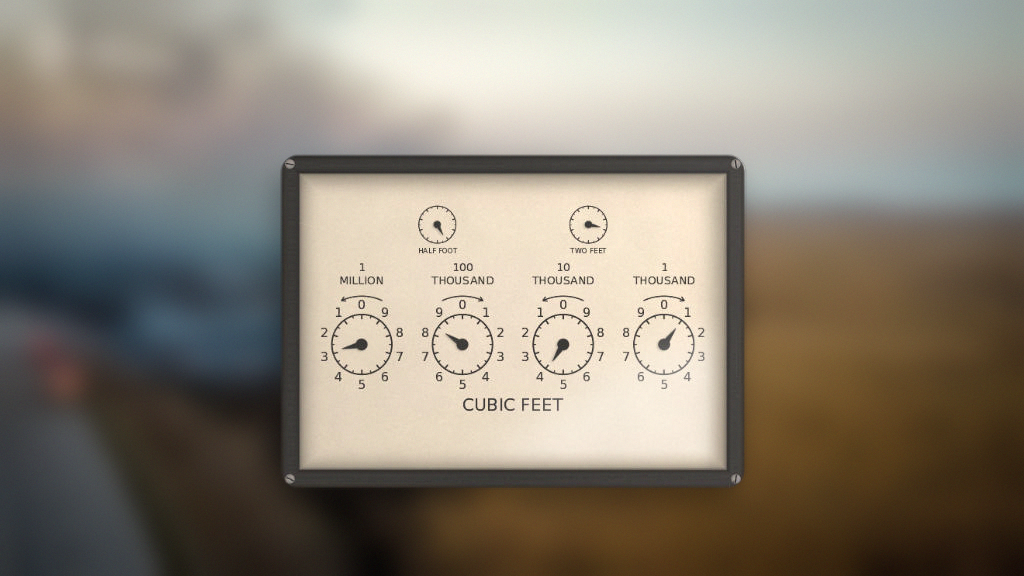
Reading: 284100 ft³
